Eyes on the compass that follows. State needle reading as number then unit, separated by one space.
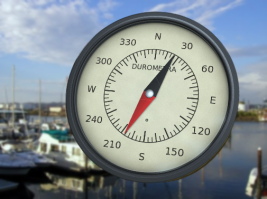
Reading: 205 °
